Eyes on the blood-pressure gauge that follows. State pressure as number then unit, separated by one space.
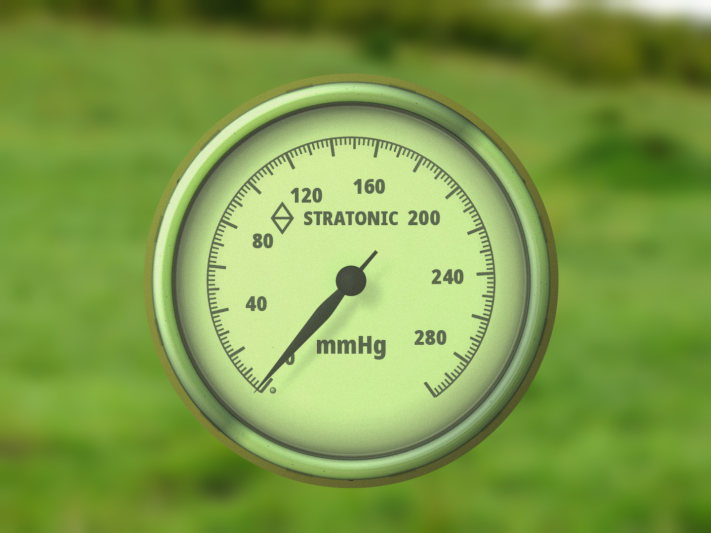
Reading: 2 mmHg
